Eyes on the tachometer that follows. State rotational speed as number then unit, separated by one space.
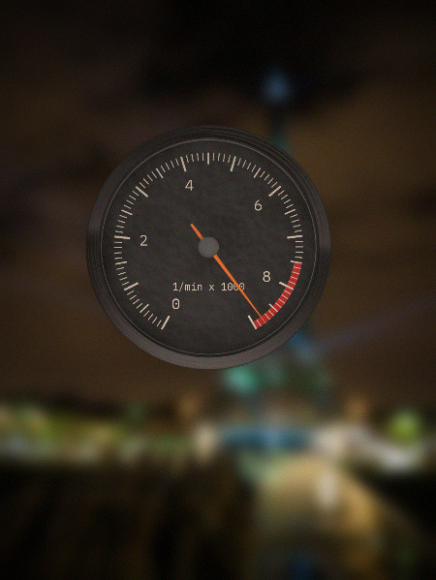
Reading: 8800 rpm
